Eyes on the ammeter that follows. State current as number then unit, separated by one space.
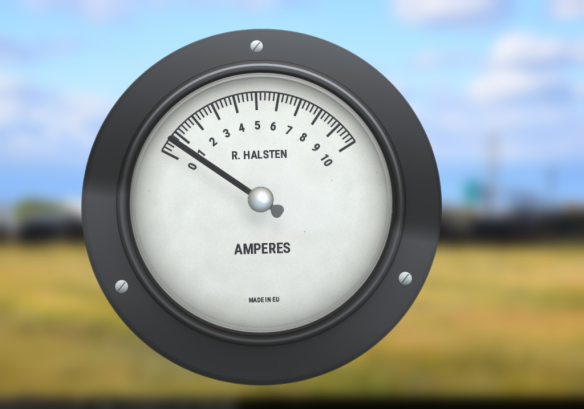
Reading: 0.6 A
